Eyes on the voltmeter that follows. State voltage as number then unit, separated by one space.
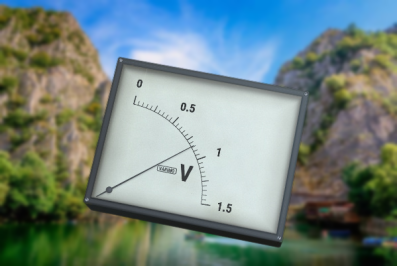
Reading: 0.85 V
